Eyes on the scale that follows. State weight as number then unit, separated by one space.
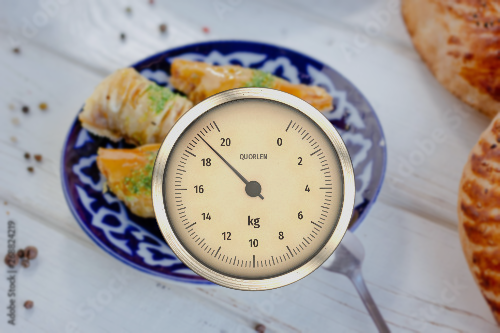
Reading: 19 kg
